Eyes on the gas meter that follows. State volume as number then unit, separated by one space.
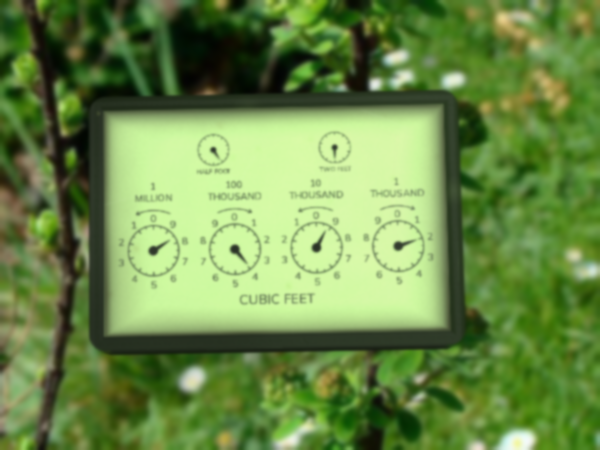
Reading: 839200 ft³
